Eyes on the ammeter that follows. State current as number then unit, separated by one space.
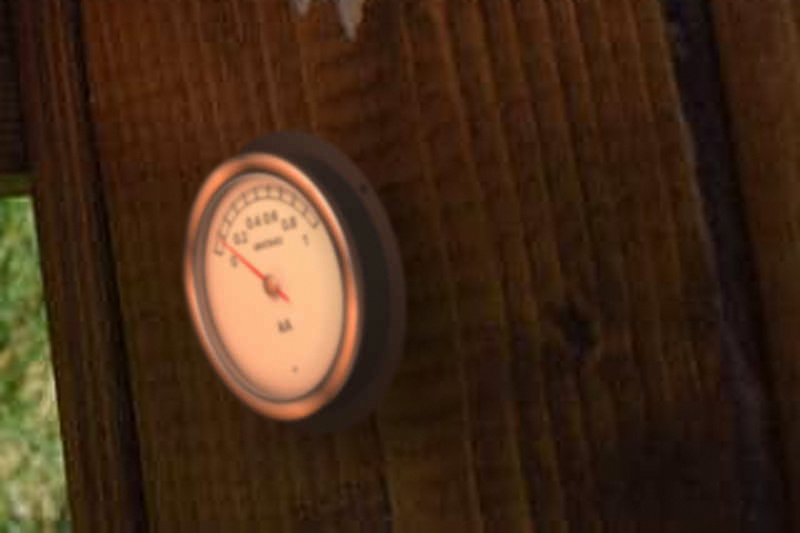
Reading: 0.1 kA
